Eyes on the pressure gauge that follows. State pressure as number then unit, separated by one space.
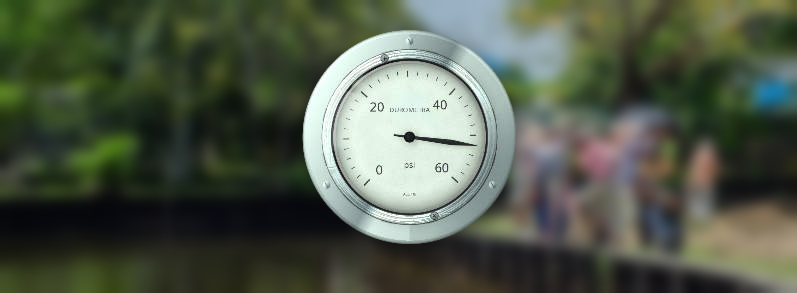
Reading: 52 psi
